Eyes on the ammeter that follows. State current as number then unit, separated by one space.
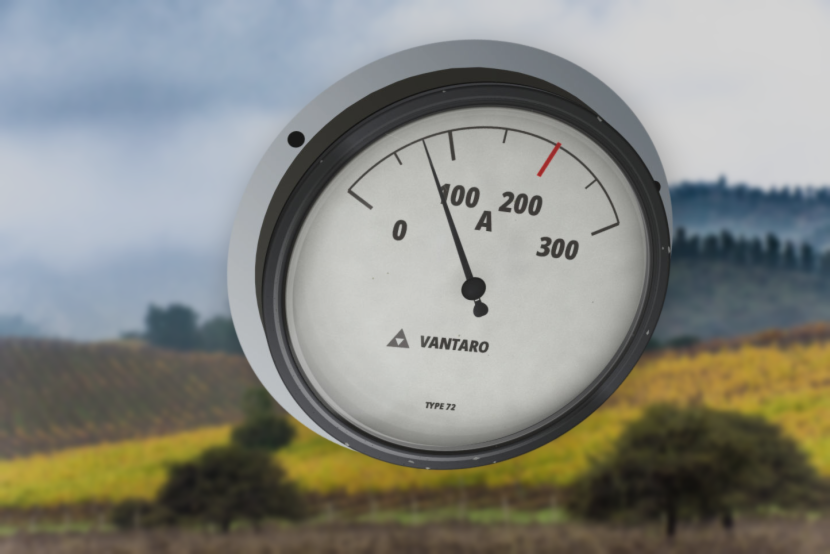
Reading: 75 A
